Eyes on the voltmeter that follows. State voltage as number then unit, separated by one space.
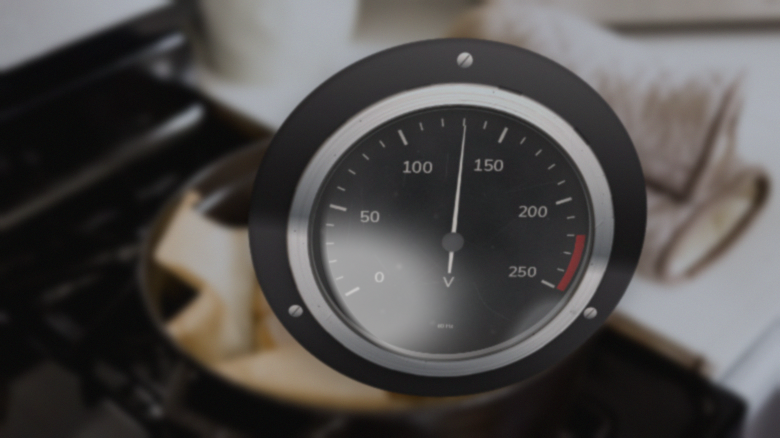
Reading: 130 V
